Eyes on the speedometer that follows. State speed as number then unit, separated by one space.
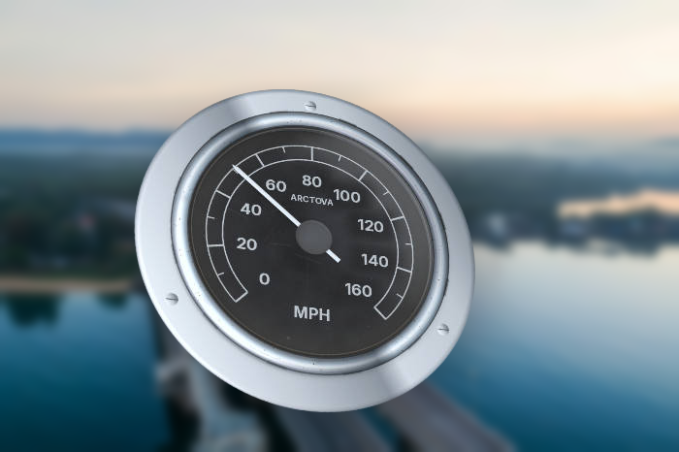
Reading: 50 mph
